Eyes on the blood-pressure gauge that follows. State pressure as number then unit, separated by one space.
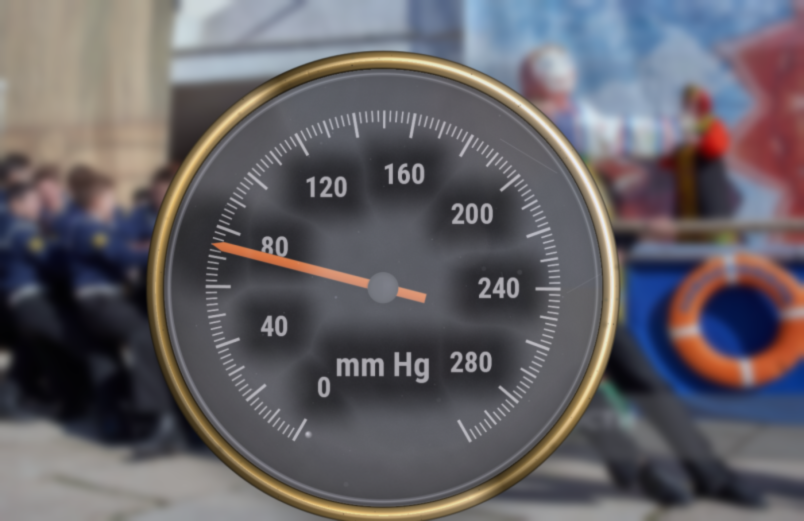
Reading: 74 mmHg
